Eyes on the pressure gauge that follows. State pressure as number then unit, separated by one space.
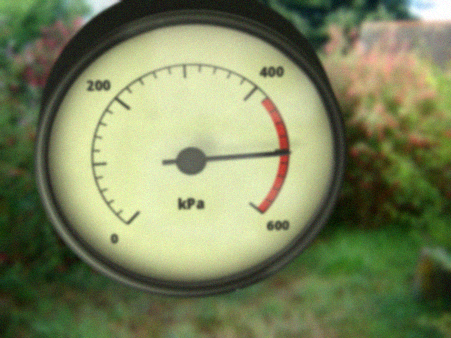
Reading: 500 kPa
